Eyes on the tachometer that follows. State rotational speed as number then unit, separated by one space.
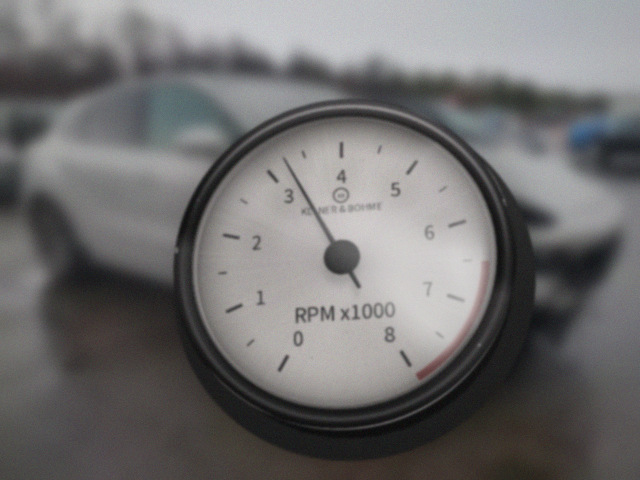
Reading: 3250 rpm
